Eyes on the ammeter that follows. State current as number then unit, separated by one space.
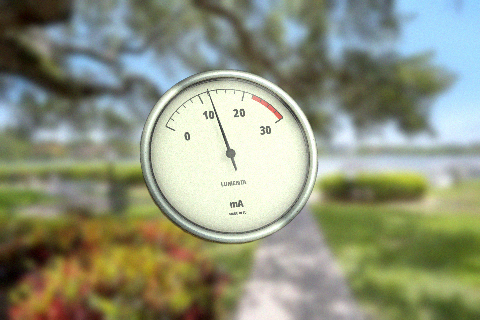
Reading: 12 mA
